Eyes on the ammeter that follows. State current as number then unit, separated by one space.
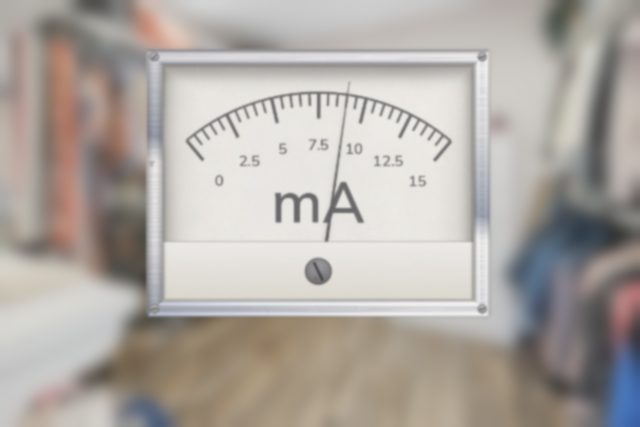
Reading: 9 mA
